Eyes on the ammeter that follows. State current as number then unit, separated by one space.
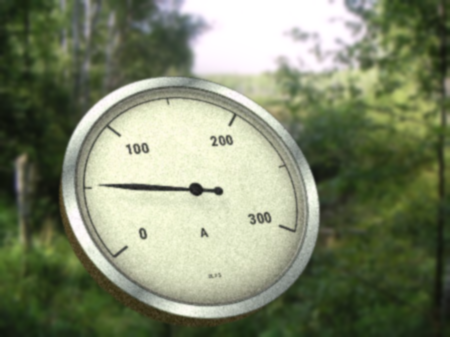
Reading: 50 A
